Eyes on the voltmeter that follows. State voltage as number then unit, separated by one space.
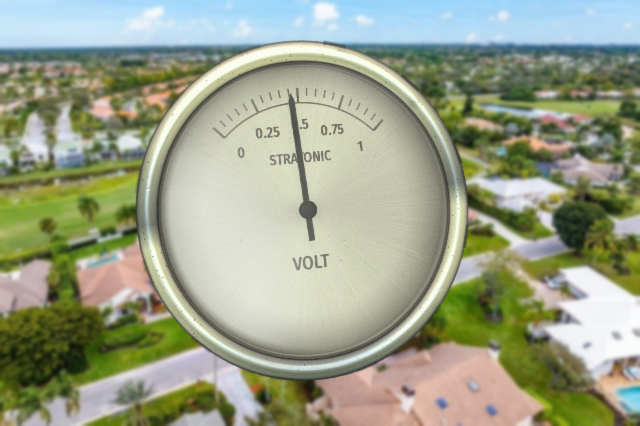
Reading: 0.45 V
